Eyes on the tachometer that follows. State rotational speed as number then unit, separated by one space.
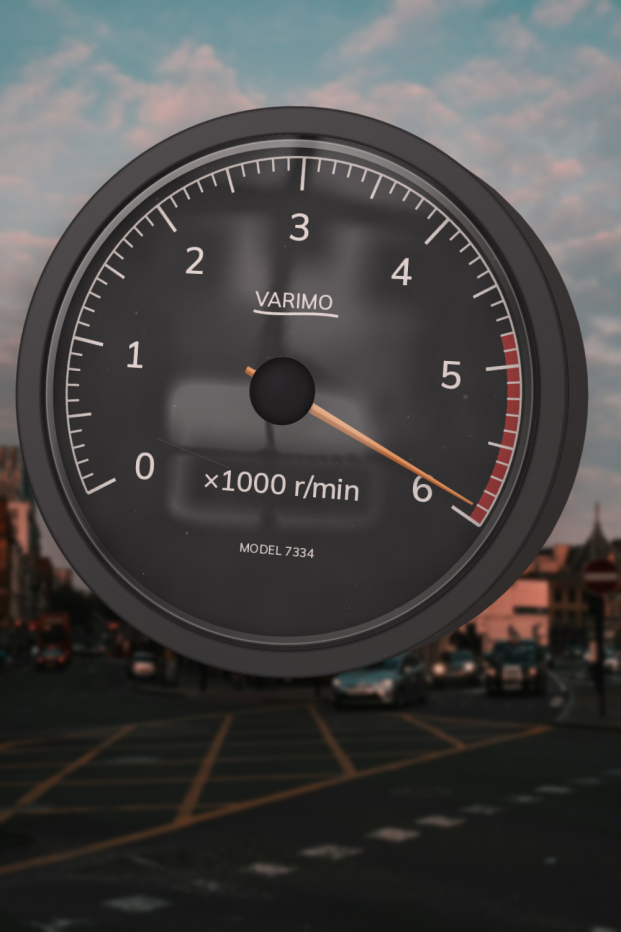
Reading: 5900 rpm
